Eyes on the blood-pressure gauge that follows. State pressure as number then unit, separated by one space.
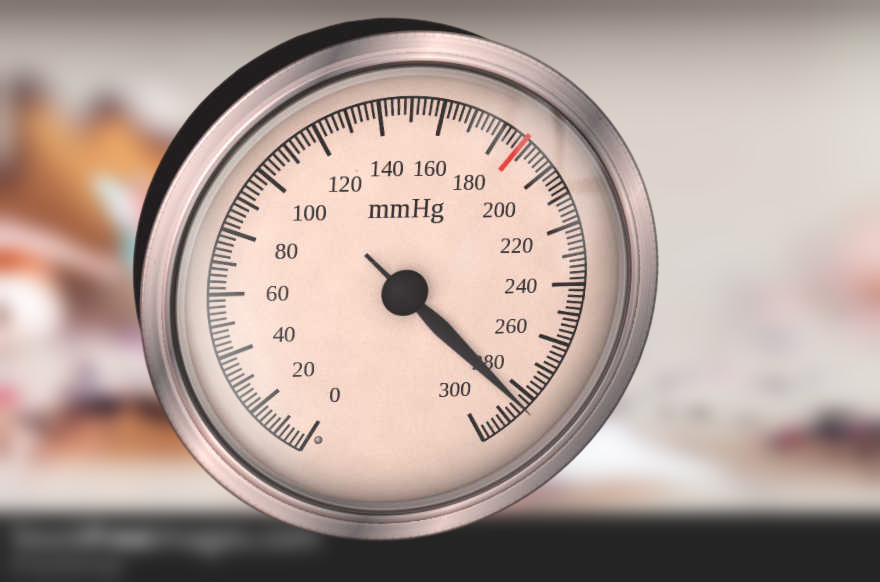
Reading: 284 mmHg
